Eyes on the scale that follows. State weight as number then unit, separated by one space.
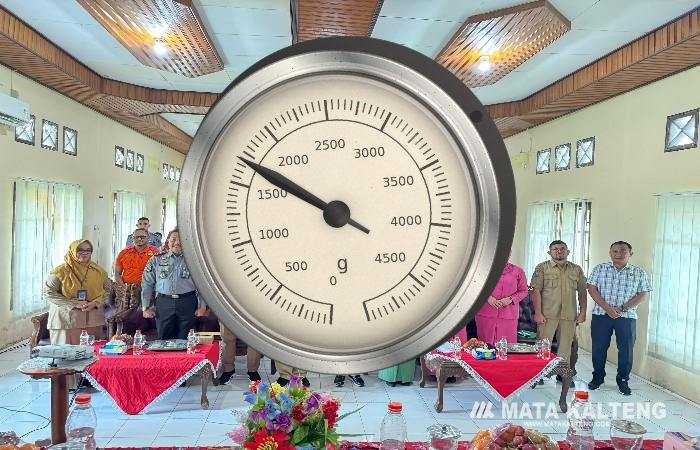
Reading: 1700 g
